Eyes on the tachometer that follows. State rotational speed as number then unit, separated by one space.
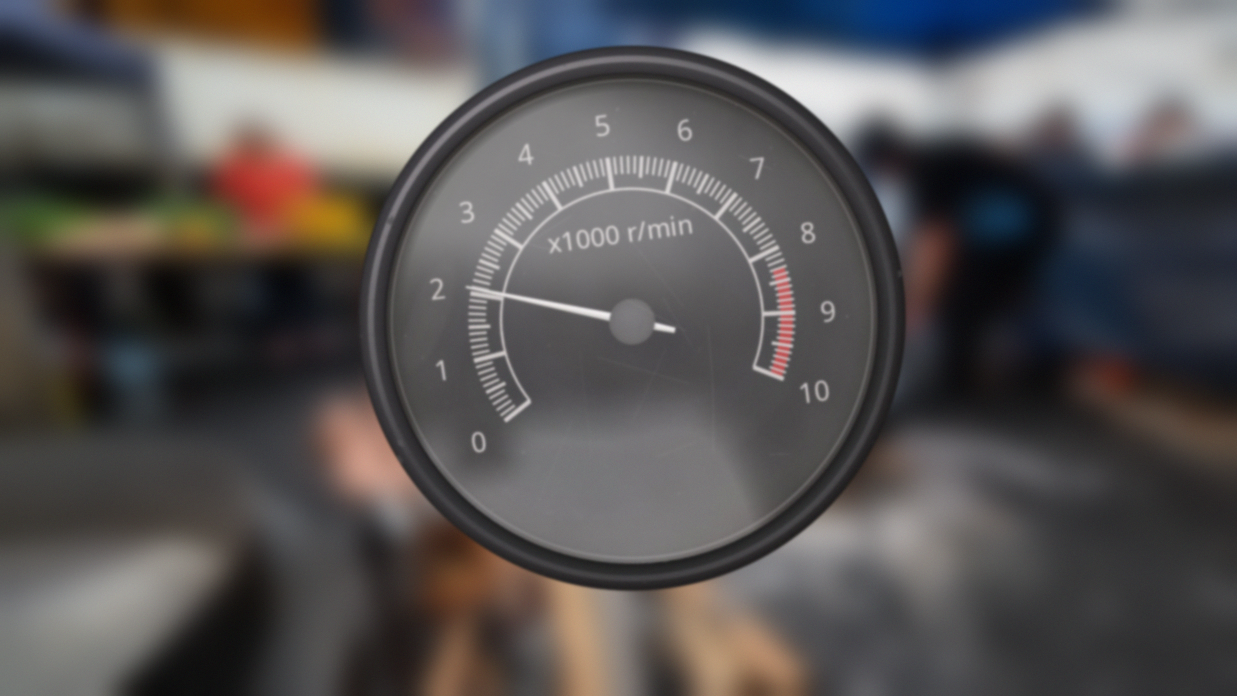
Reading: 2100 rpm
